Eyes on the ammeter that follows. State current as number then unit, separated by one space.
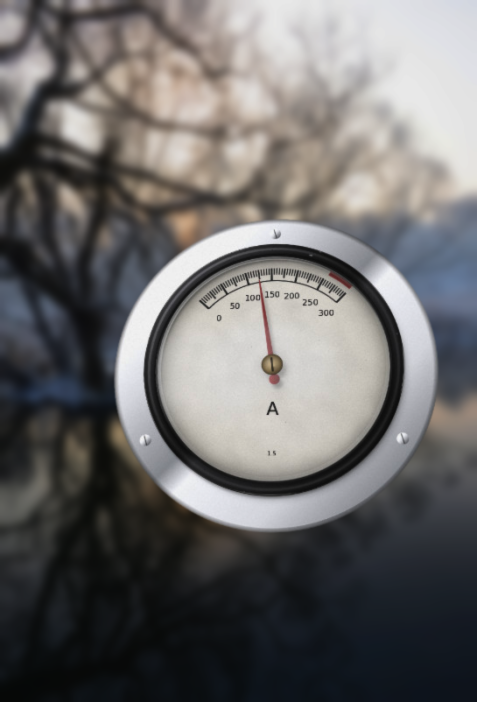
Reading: 125 A
